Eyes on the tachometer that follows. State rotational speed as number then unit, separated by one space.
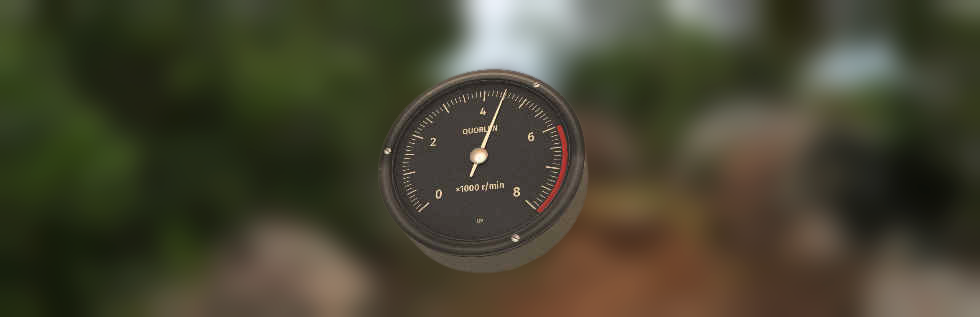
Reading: 4500 rpm
